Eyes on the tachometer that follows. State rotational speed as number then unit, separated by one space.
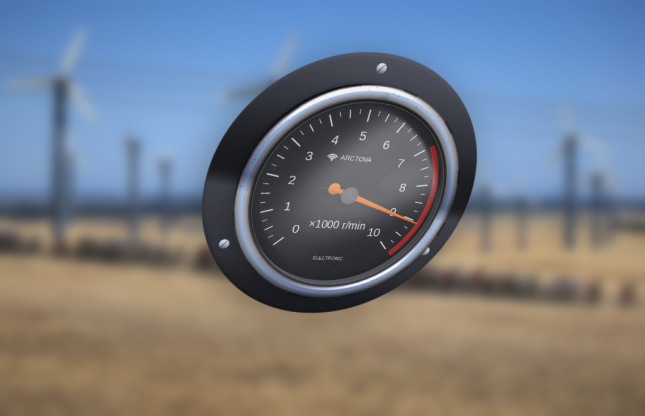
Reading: 9000 rpm
